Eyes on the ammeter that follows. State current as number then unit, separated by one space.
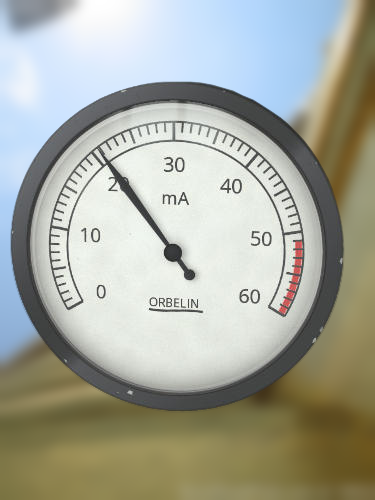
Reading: 21 mA
